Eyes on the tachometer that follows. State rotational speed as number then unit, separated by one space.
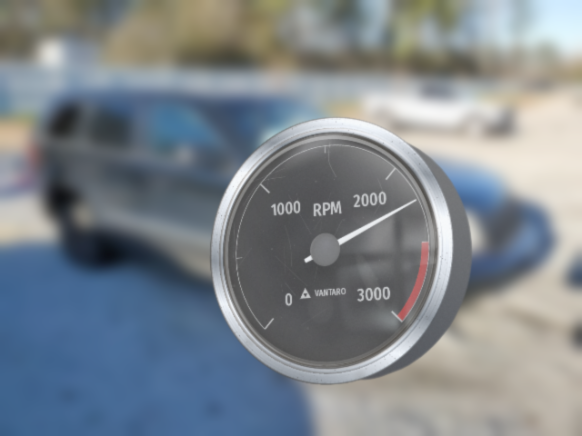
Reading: 2250 rpm
